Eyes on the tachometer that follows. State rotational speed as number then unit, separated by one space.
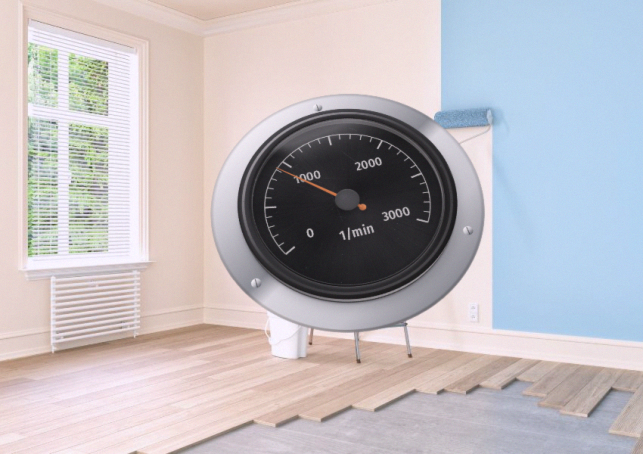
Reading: 900 rpm
